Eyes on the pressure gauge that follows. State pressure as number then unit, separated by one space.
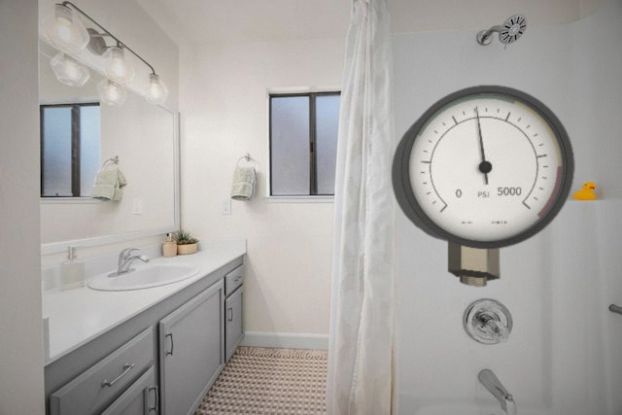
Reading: 2400 psi
